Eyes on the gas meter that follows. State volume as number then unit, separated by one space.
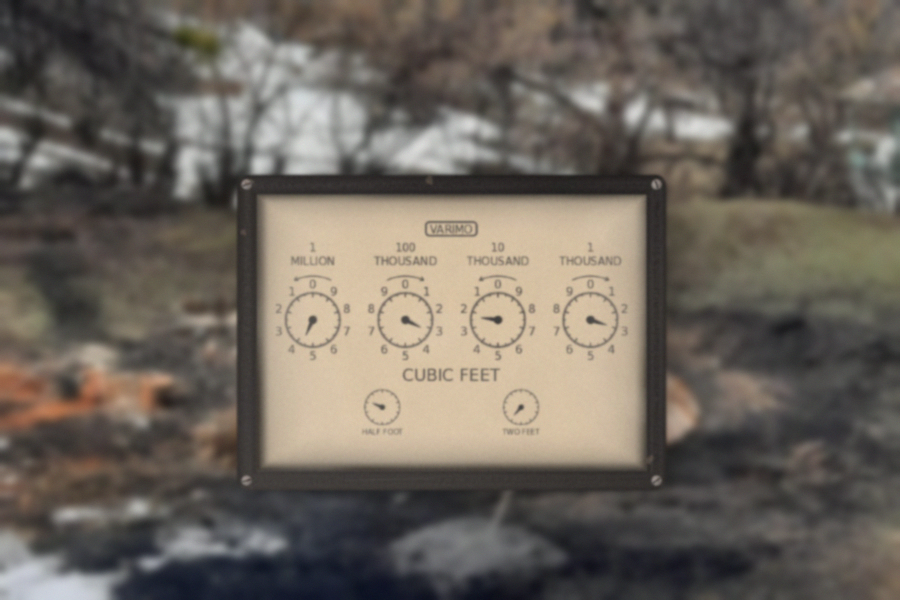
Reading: 432300 ft³
